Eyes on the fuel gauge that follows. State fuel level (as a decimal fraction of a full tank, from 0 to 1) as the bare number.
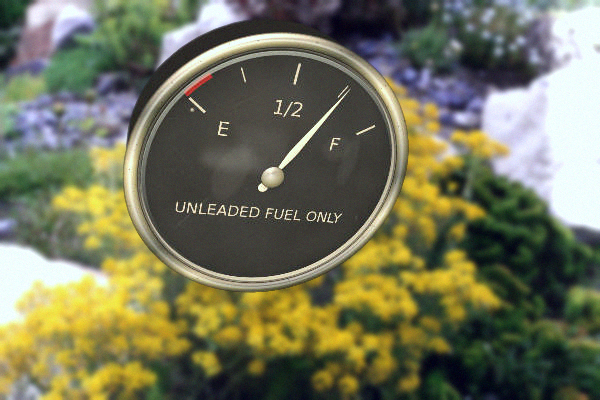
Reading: 0.75
